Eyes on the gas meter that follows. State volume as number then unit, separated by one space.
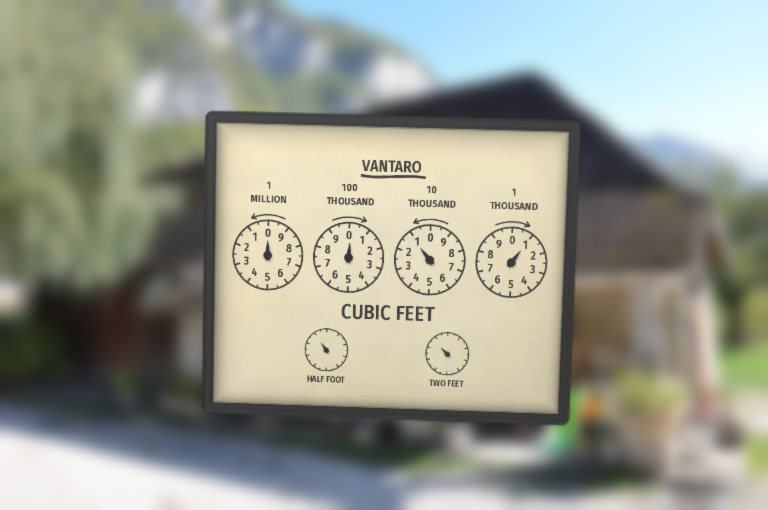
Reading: 1100 ft³
